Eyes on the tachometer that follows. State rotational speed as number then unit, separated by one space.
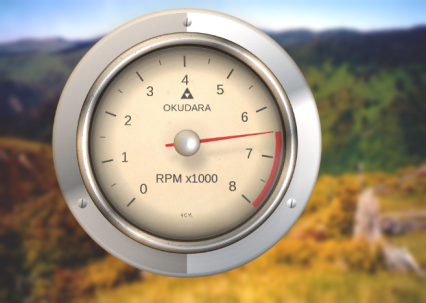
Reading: 6500 rpm
